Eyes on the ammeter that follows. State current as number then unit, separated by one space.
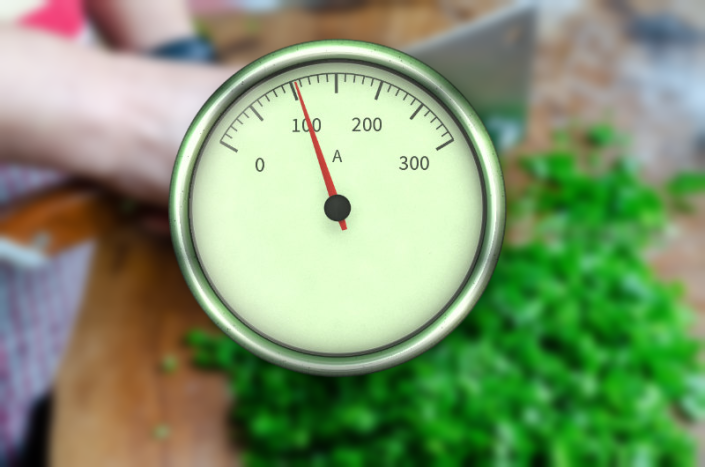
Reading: 105 A
